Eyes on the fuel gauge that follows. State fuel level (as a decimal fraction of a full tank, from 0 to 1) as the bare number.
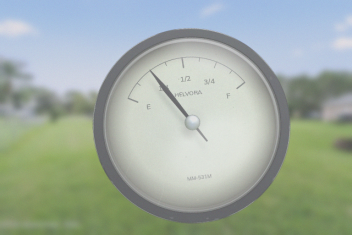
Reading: 0.25
